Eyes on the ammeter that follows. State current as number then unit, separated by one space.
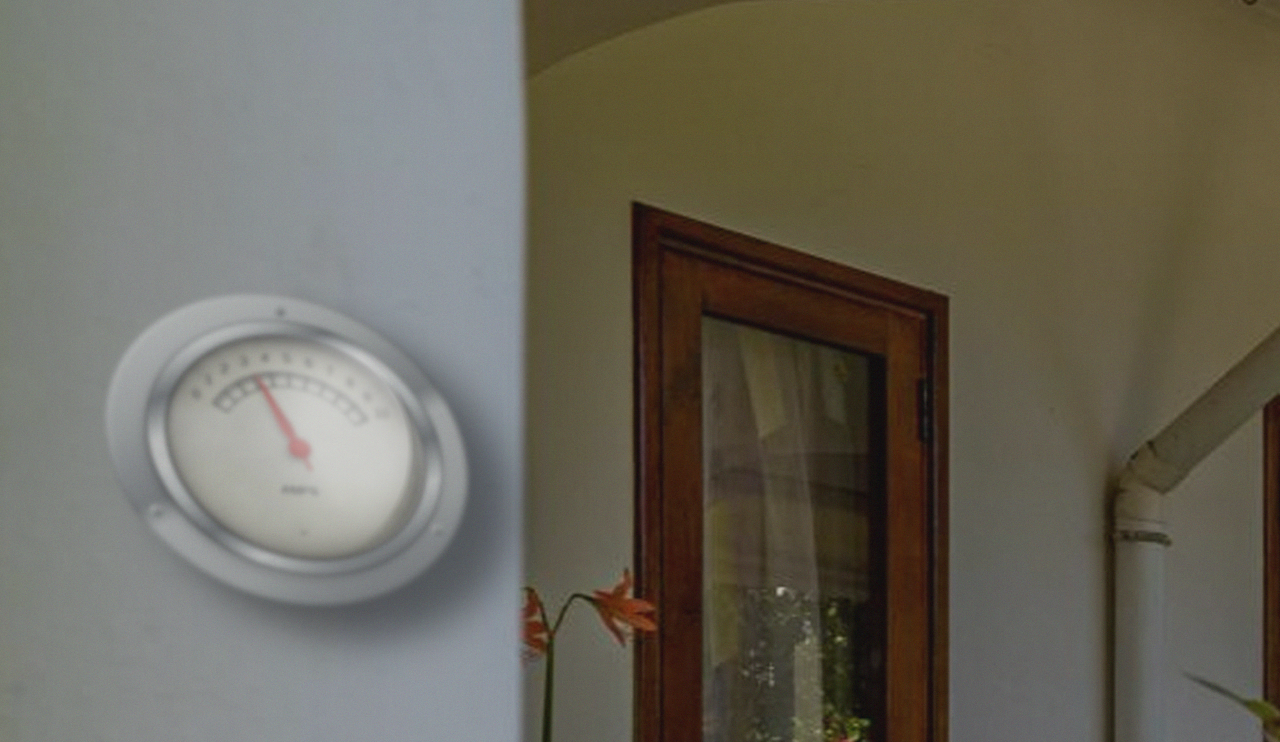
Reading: 3 A
